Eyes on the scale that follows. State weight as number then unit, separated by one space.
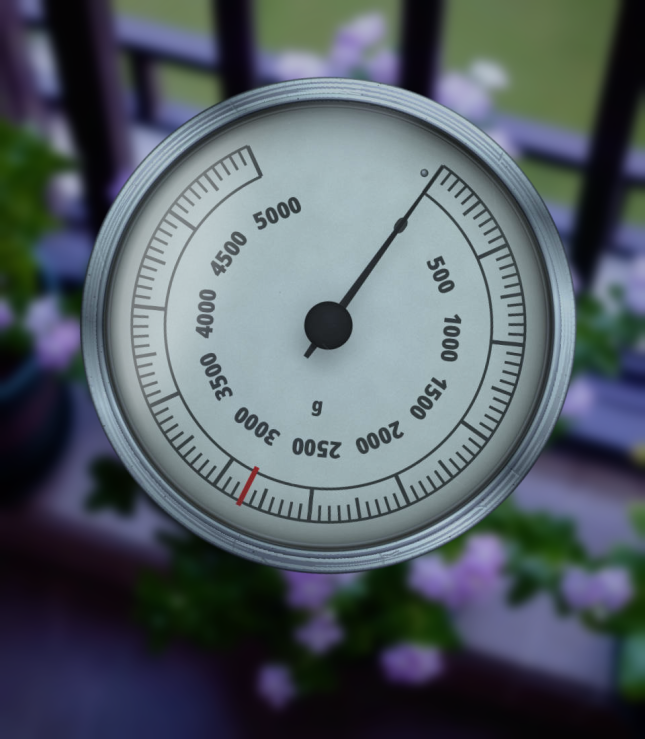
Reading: 0 g
